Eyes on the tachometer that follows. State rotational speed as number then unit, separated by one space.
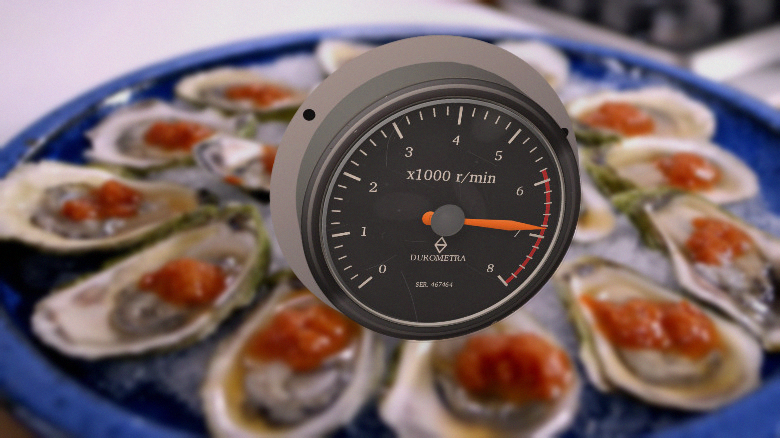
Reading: 6800 rpm
